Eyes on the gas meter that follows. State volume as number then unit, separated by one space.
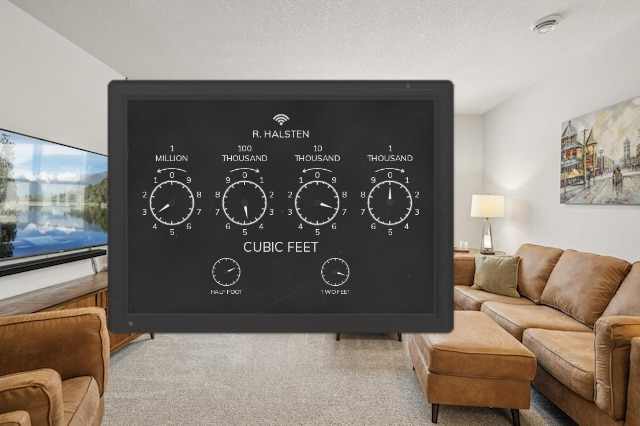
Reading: 347000 ft³
